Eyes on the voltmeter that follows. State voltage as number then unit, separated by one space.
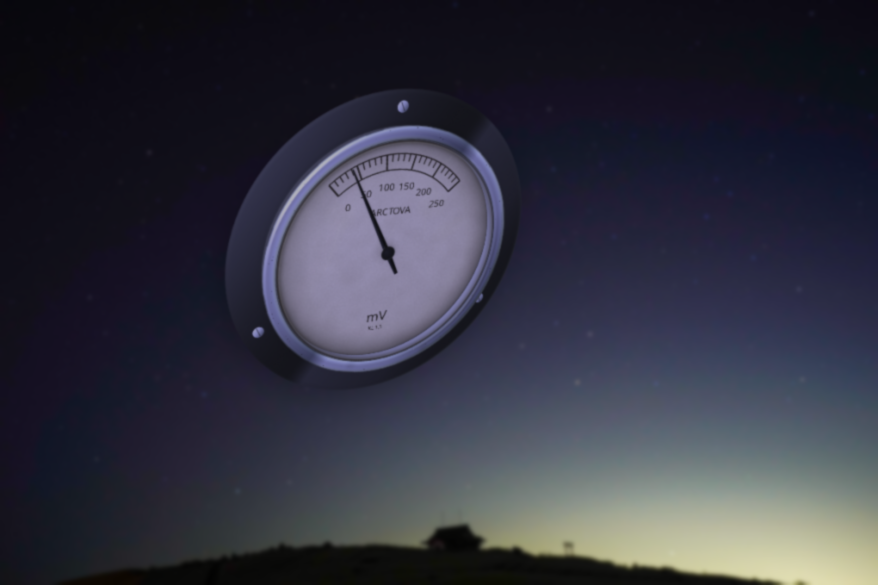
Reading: 40 mV
